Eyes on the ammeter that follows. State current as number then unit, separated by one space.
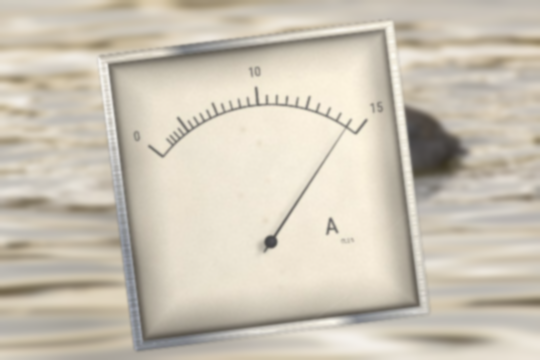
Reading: 14.5 A
